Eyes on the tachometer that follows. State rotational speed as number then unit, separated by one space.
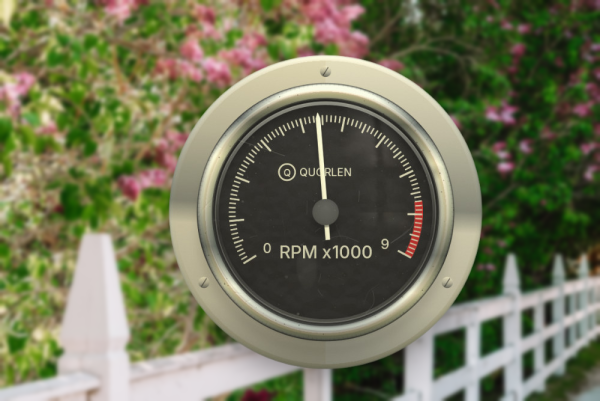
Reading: 4400 rpm
